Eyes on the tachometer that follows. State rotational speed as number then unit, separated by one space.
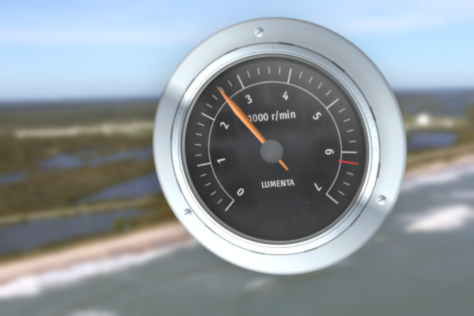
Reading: 2600 rpm
